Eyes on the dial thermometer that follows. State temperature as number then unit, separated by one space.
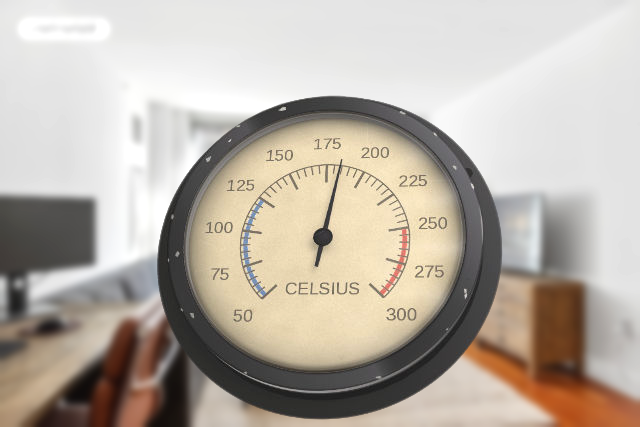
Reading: 185 °C
